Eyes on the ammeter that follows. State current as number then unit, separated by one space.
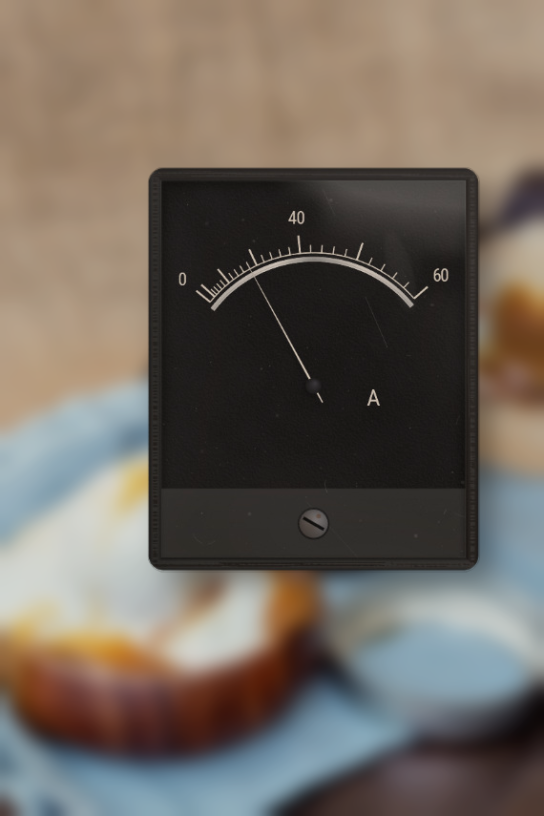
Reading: 28 A
